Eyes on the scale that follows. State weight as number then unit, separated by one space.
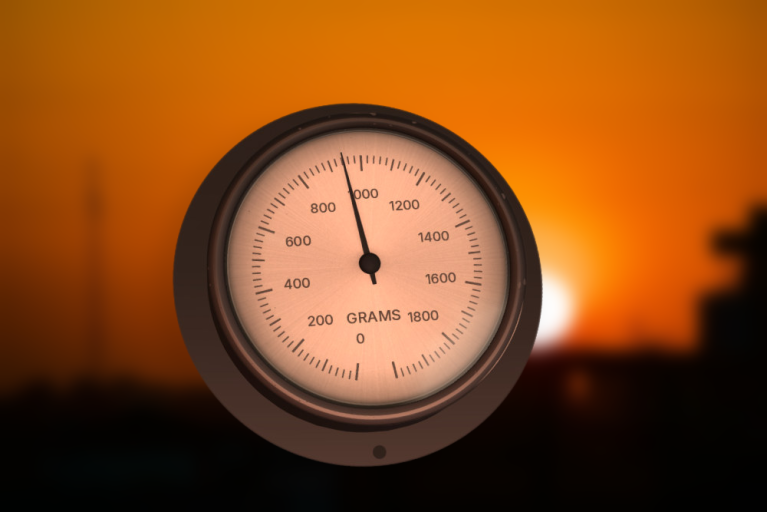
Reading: 940 g
